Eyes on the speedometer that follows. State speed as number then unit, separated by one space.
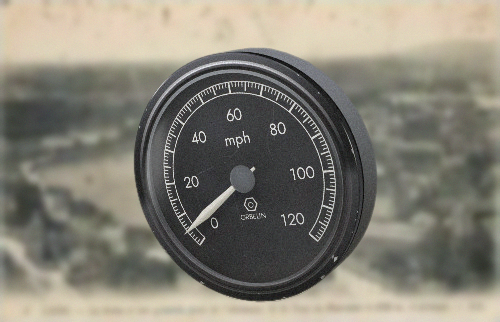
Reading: 5 mph
